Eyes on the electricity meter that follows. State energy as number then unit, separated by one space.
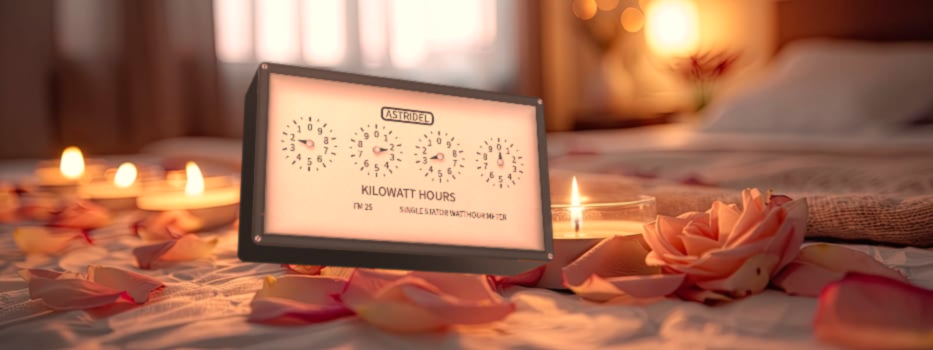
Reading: 2230 kWh
